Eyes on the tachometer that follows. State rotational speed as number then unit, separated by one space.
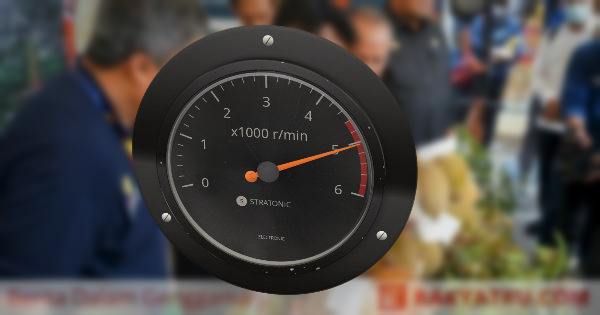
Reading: 5000 rpm
